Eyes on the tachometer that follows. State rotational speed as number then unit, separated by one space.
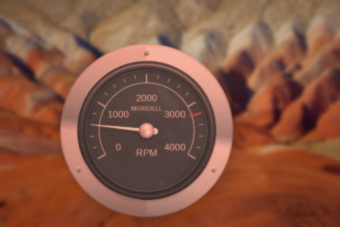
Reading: 600 rpm
